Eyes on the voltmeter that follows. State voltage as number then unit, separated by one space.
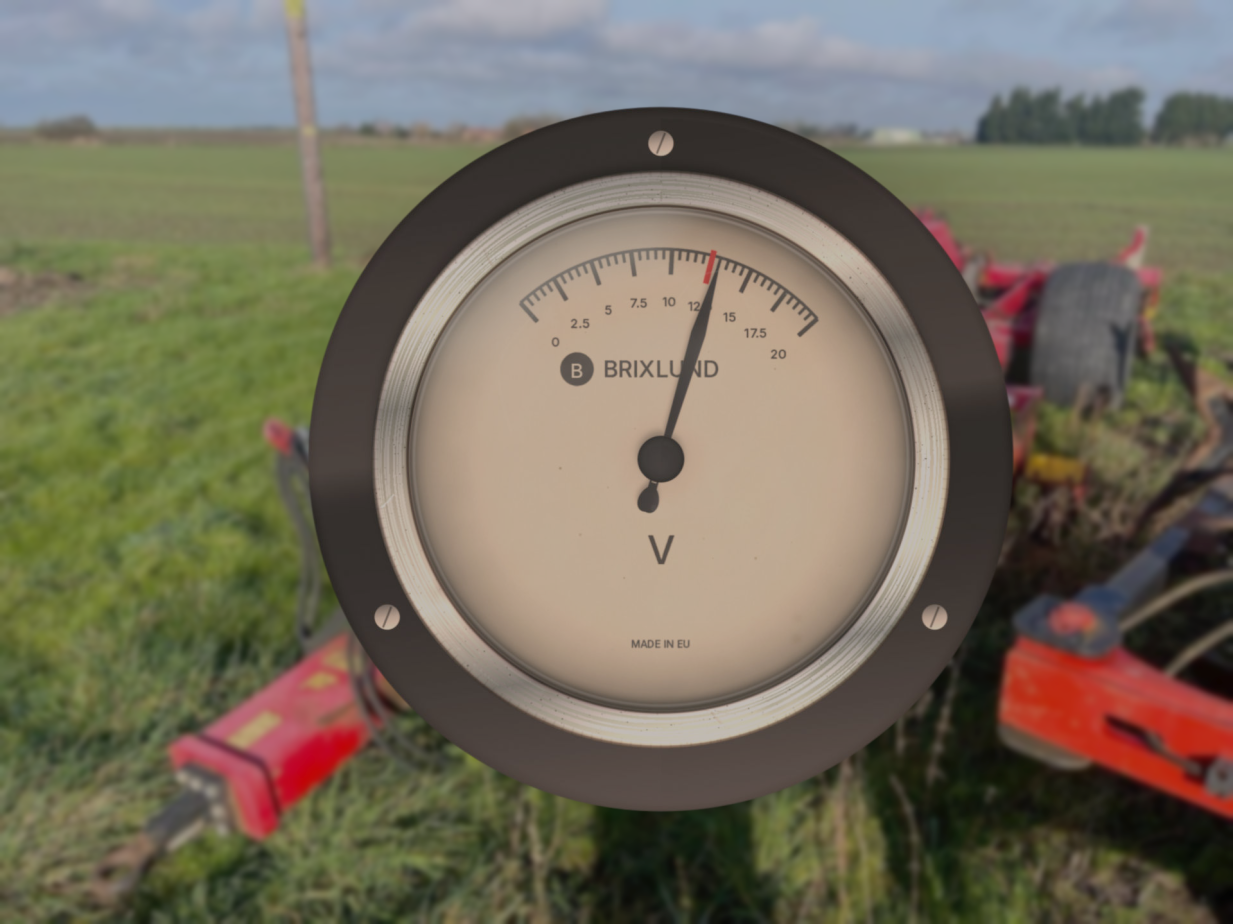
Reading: 13 V
